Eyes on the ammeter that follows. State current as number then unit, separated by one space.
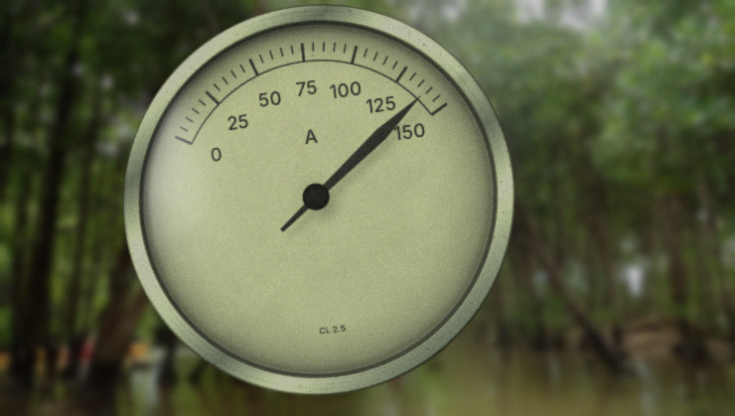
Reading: 140 A
